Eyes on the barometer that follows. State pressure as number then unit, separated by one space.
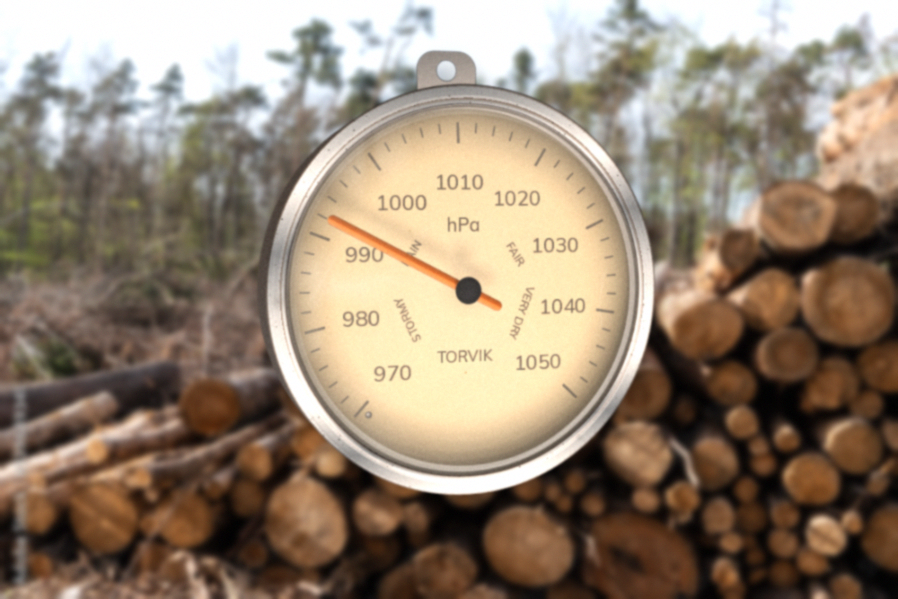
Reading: 992 hPa
